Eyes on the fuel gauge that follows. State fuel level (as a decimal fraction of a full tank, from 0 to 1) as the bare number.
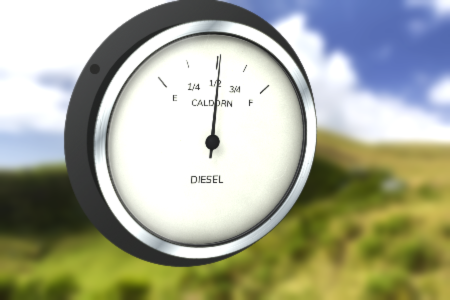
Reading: 0.5
